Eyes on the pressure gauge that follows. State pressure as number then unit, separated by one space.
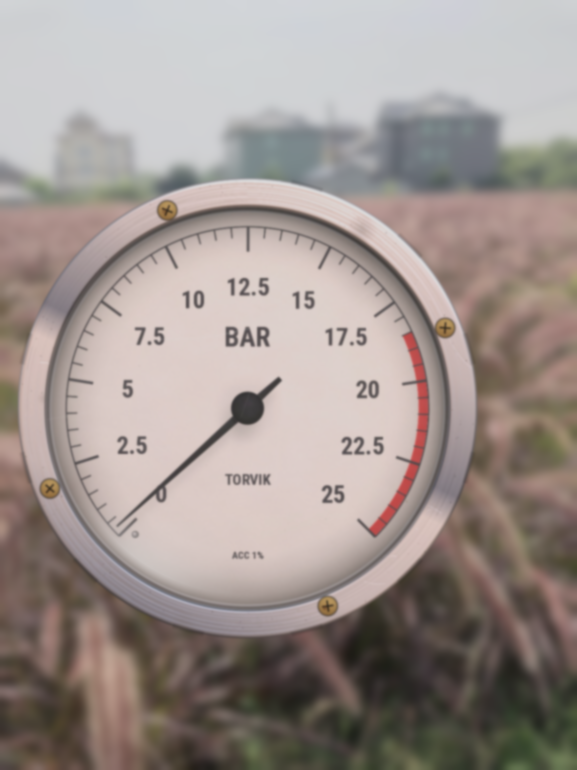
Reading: 0.25 bar
